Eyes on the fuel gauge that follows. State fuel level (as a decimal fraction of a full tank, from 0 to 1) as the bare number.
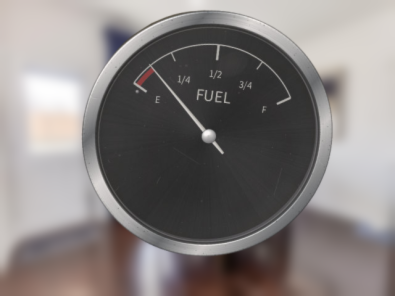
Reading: 0.125
